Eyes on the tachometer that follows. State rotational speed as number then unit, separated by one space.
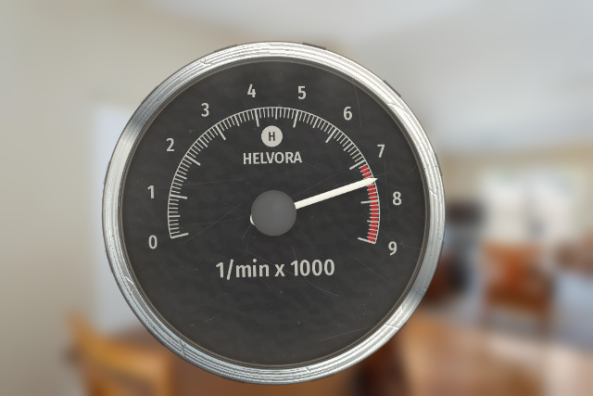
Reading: 7500 rpm
